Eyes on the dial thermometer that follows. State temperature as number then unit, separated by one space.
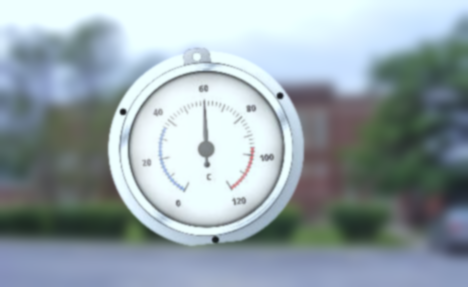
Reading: 60 °C
